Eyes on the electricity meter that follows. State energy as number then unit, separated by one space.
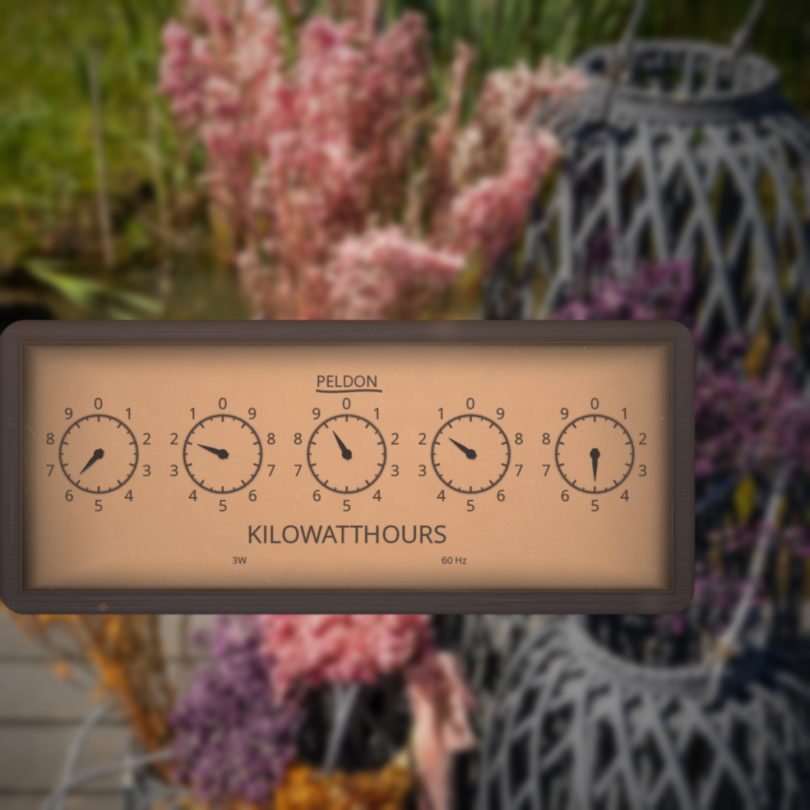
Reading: 61915 kWh
